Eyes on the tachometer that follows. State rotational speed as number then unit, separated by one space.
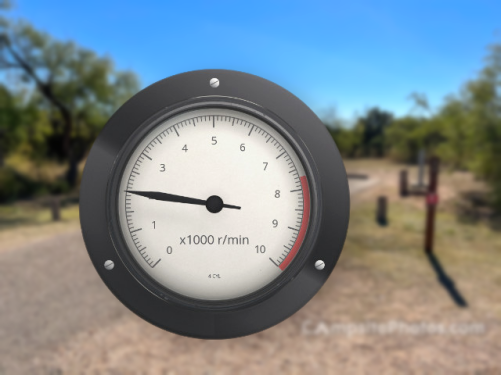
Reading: 2000 rpm
